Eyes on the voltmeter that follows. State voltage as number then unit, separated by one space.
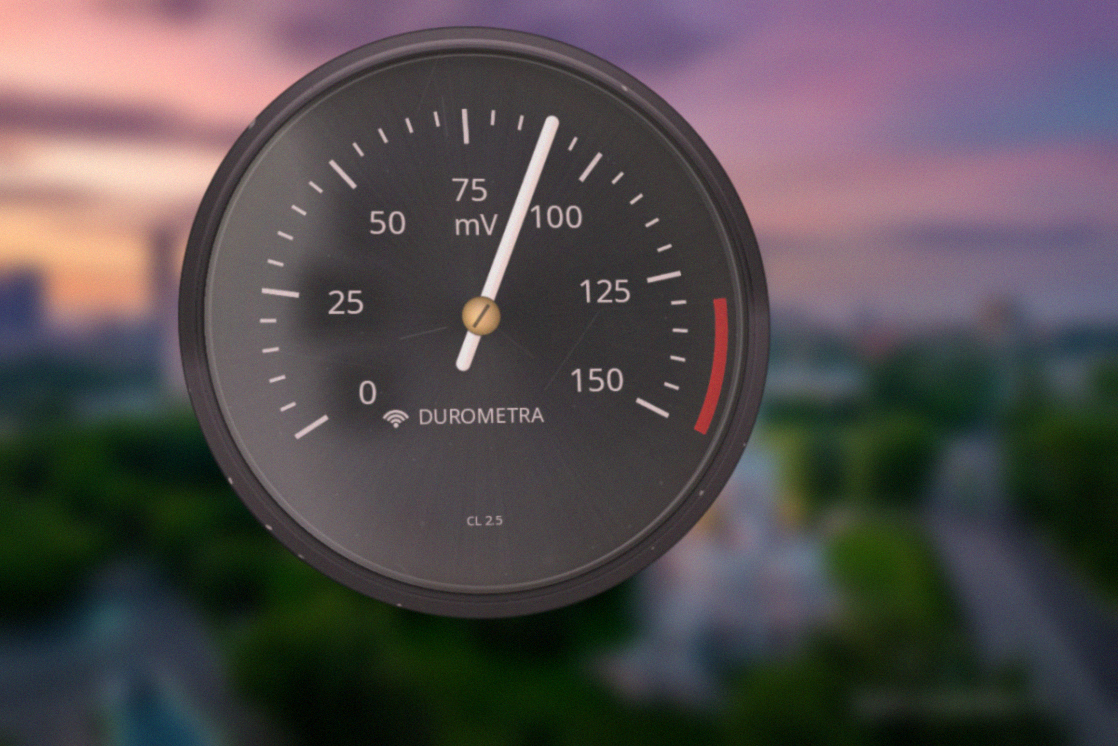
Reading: 90 mV
